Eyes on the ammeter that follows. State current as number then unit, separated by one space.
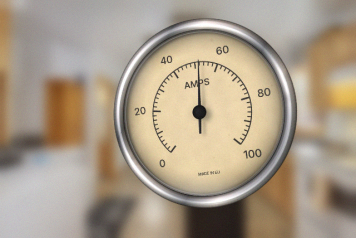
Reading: 52 A
